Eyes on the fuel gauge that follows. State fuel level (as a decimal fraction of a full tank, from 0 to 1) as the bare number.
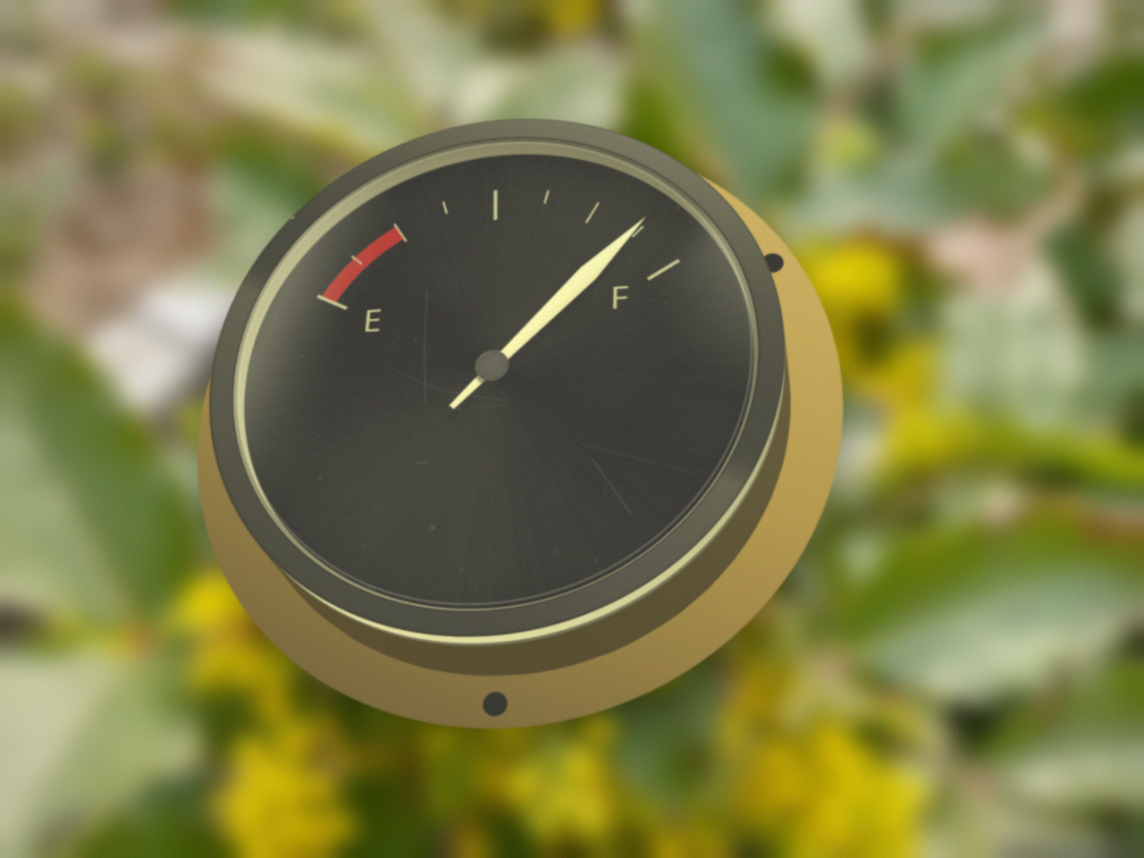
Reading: 0.875
